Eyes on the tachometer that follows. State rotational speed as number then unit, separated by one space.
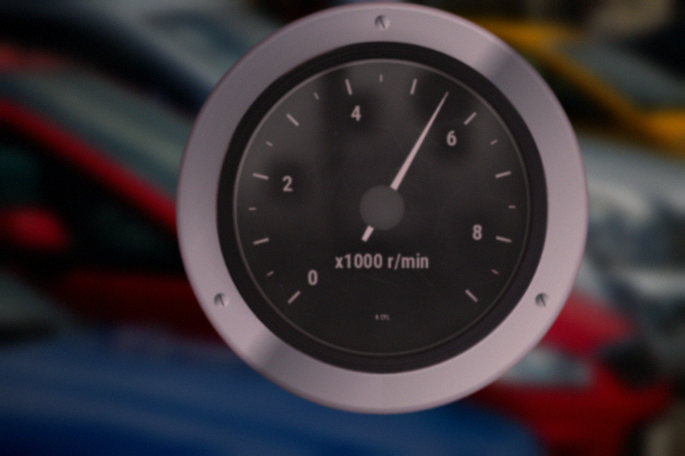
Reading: 5500 rpm
